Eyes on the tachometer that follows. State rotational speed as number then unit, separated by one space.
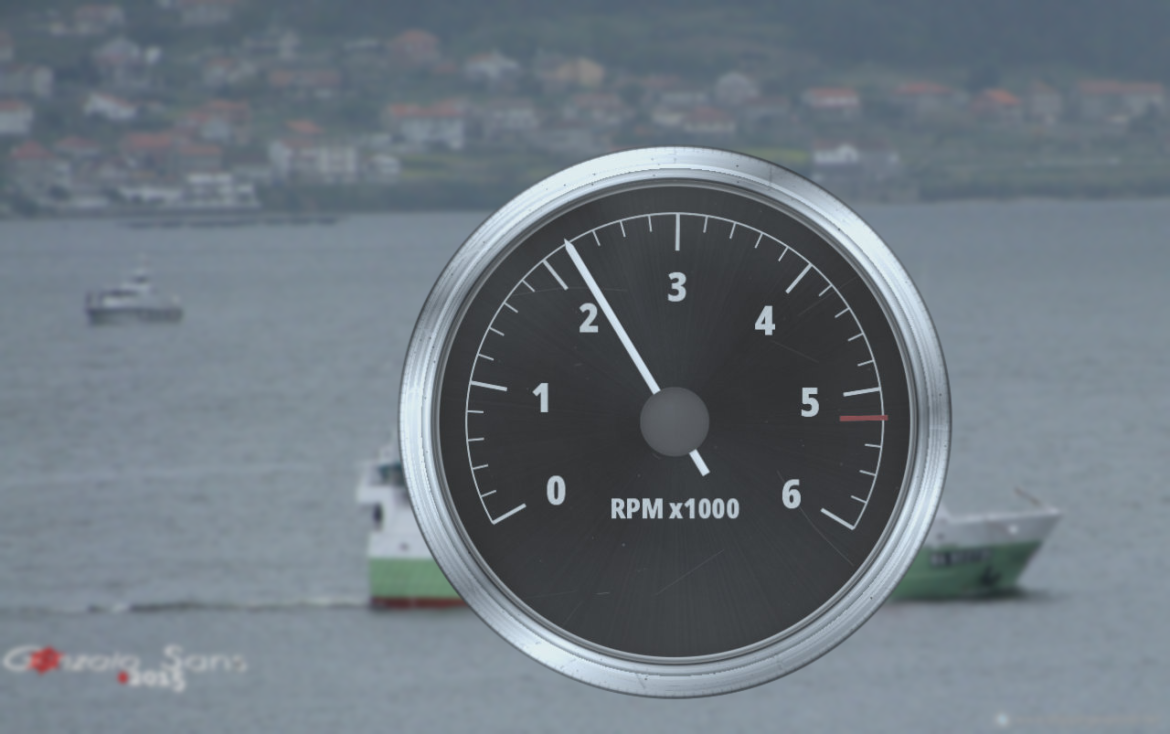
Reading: 2200 rpm
